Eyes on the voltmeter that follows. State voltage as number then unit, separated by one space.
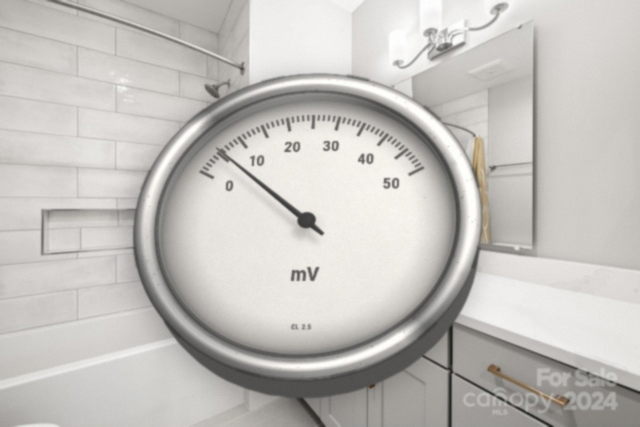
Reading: 5 mV
